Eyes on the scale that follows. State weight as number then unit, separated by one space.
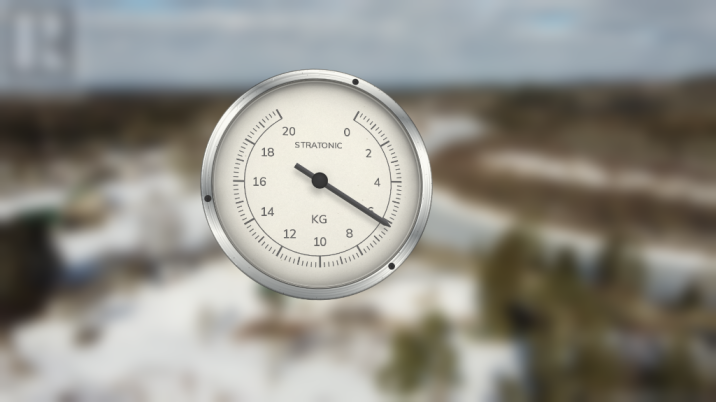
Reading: 6.2 kg
